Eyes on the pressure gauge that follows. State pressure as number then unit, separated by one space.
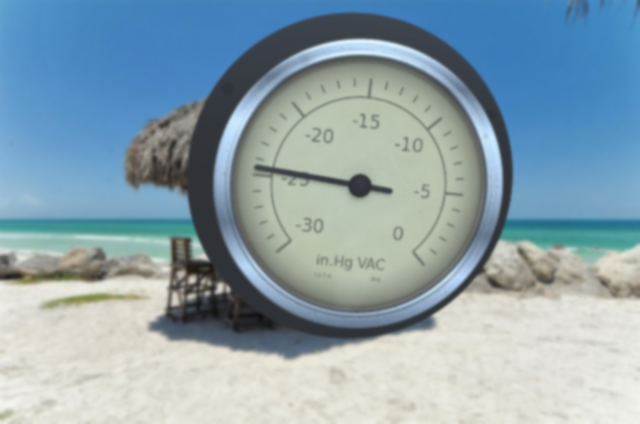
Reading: -24.5 inHg
